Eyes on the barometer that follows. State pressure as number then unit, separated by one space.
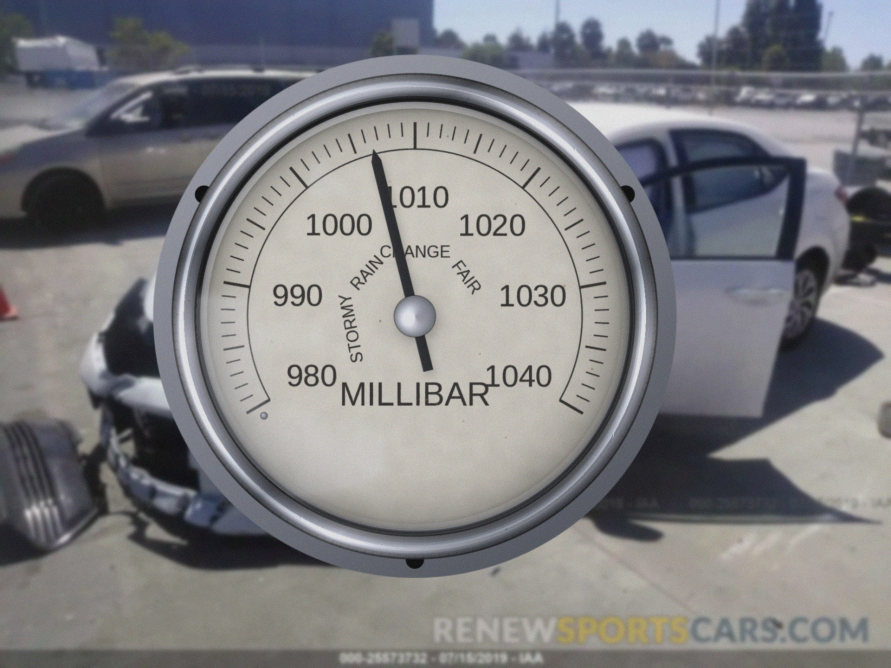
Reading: 1006.5 mbar
